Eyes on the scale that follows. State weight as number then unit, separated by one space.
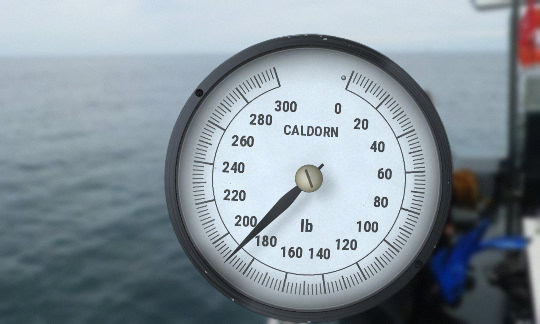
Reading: 190 lb
